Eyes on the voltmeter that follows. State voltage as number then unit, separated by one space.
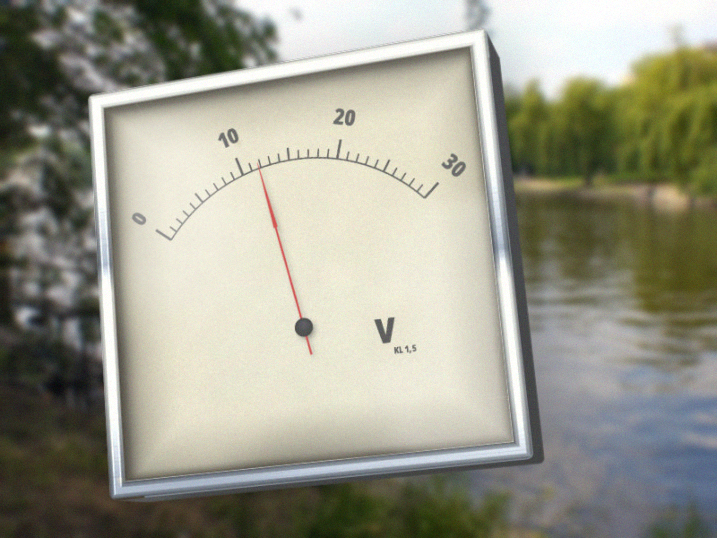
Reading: 12 V
